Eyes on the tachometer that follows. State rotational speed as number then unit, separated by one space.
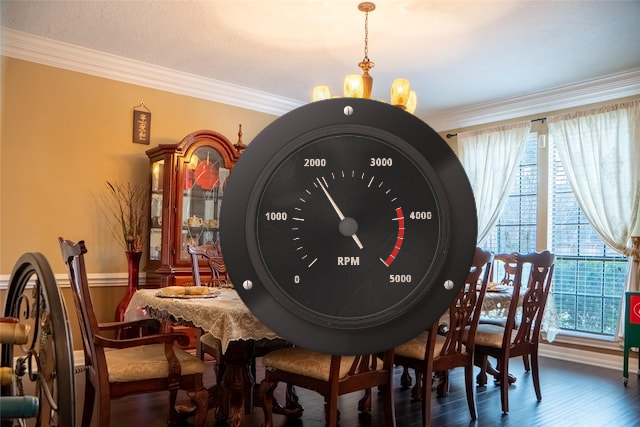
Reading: 1900 rpm
